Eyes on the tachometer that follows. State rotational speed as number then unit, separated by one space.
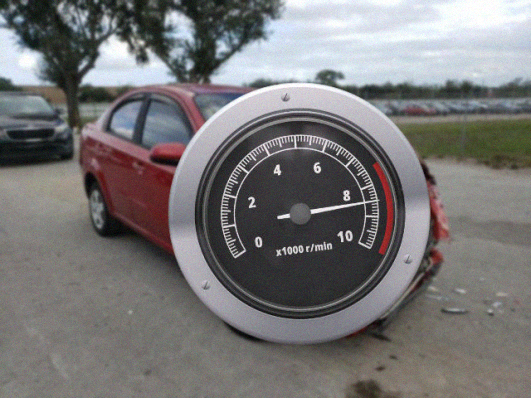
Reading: 8500 rpm
